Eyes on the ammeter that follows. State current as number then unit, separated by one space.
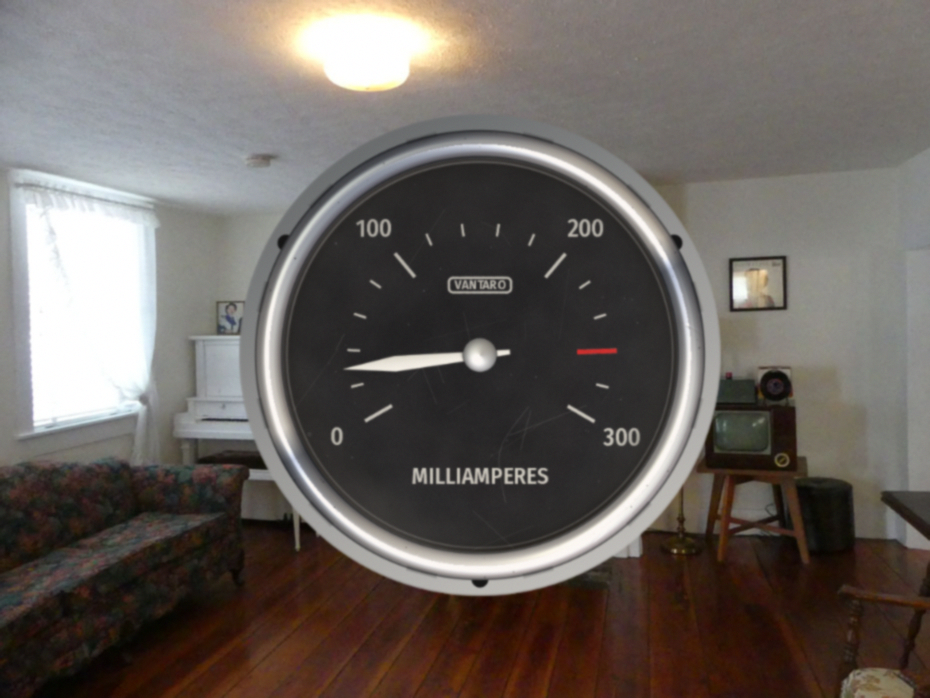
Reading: 30 mA
